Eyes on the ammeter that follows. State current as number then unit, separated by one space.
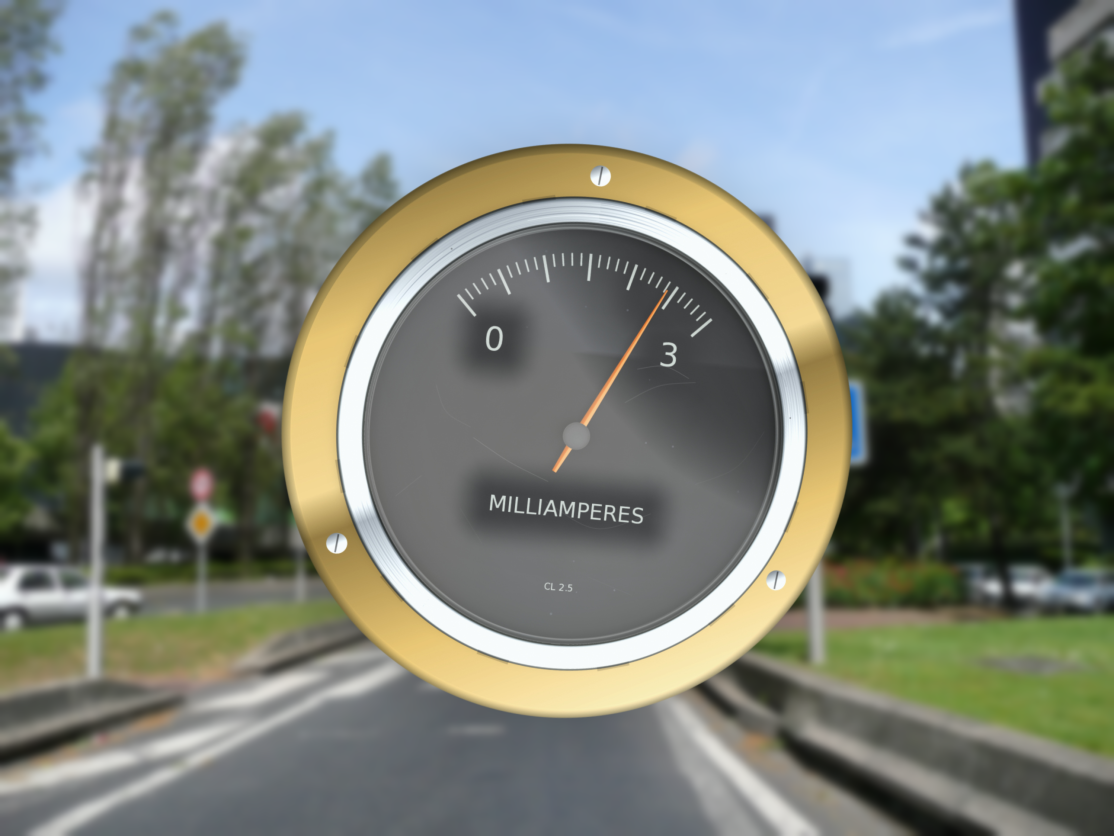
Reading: 2.4 mA
